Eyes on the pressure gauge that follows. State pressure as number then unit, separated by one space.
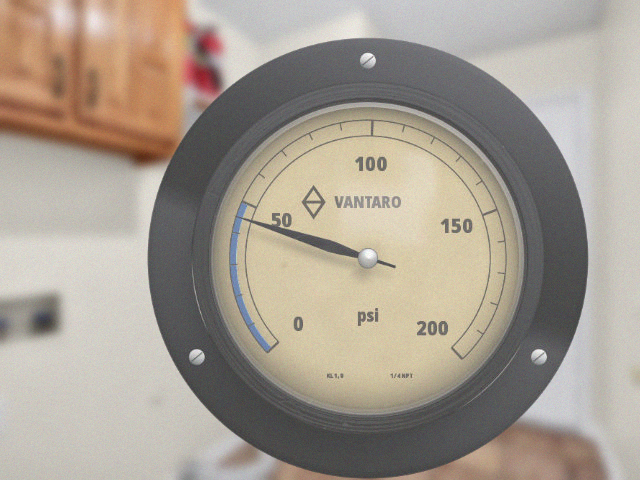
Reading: 45 psi
